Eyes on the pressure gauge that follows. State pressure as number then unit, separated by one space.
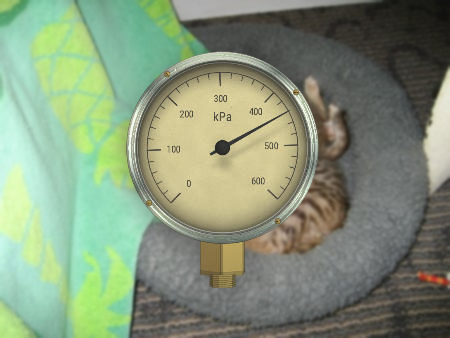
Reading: 440 kPa
